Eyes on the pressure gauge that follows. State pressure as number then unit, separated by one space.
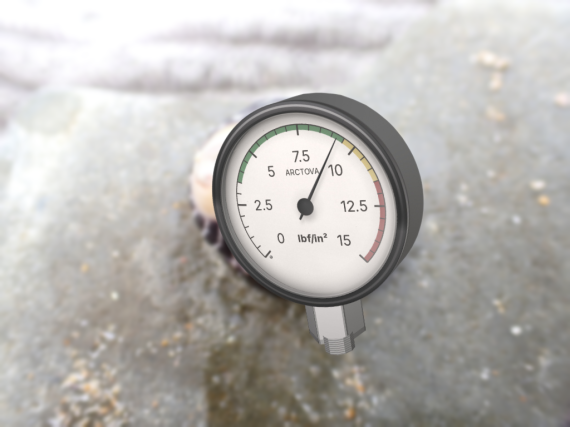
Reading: 9.25 psi
